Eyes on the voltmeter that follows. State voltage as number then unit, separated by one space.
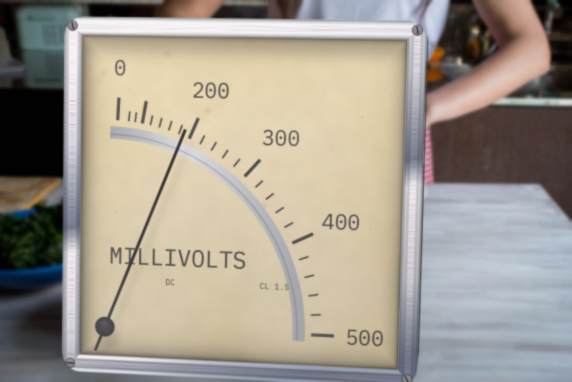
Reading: 190 mV
